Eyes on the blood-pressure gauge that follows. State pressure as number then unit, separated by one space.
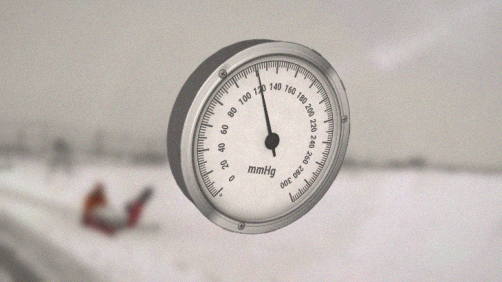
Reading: 120 mmHg
